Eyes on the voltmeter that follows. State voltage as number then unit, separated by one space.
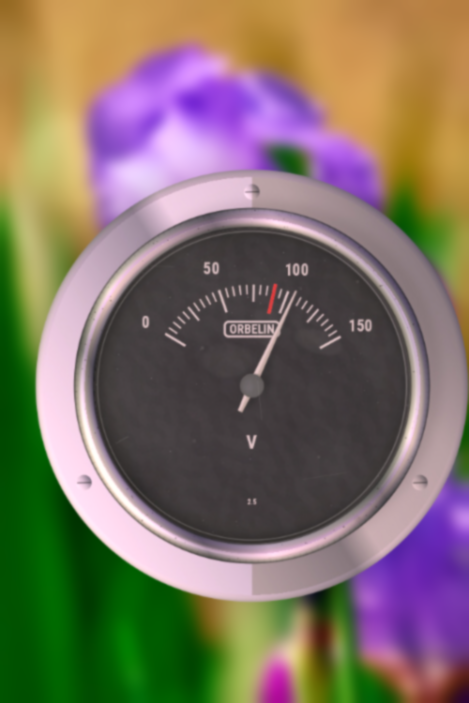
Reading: 105 V
